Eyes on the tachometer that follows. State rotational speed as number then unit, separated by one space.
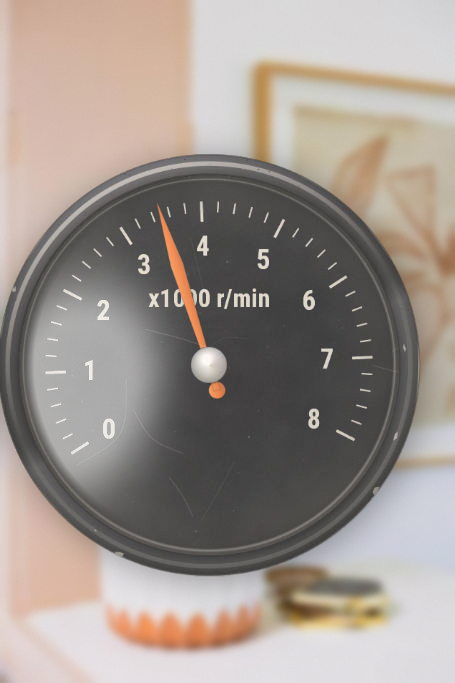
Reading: 3500 rpm
